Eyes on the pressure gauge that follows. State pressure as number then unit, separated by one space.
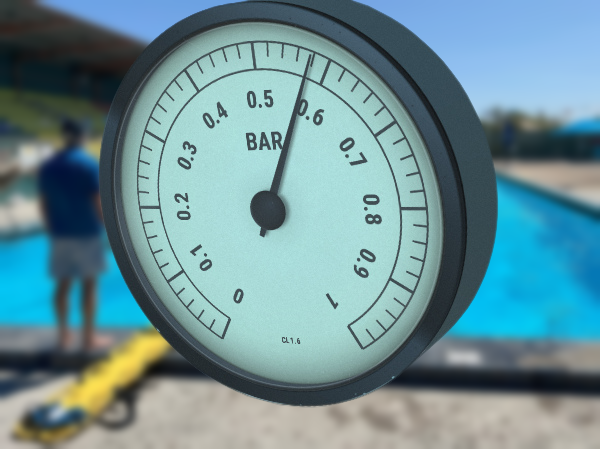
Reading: 0.58 bar
